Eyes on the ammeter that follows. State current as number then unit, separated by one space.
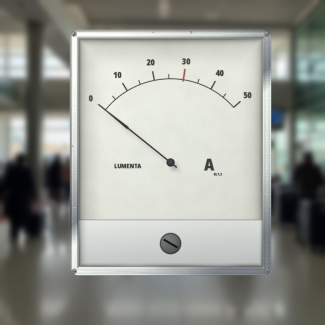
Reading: 0 A
